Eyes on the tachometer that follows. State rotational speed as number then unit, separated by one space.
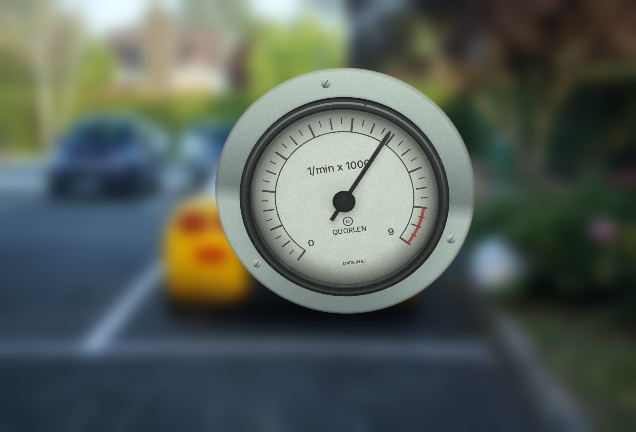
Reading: 5875 rpm
